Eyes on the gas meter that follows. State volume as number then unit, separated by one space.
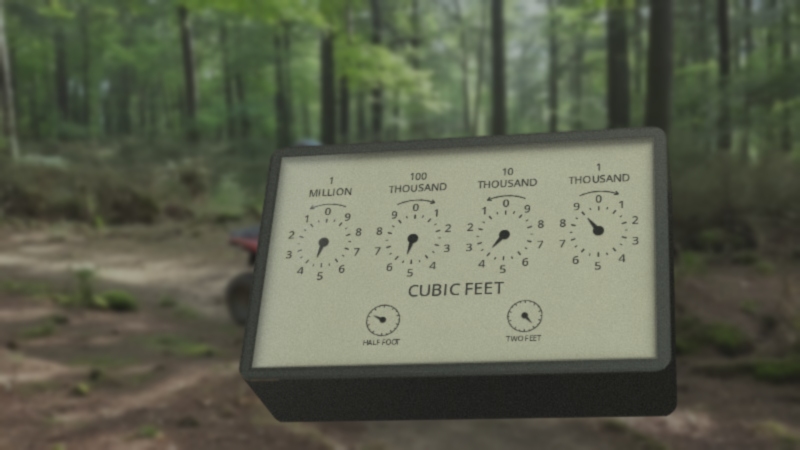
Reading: 453900 ft³
